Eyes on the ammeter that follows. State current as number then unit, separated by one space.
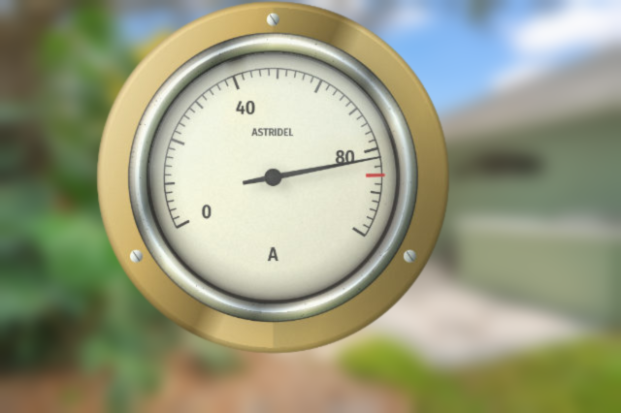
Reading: 82 A
